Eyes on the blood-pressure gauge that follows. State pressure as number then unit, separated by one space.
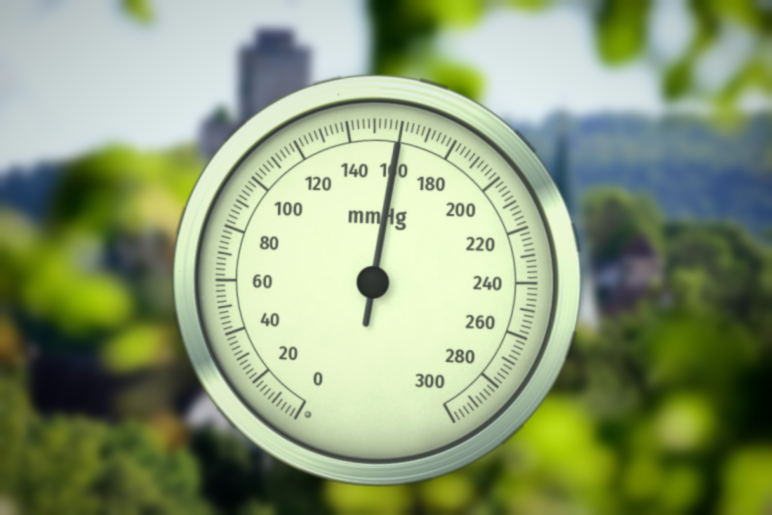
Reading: 160 mmHg
